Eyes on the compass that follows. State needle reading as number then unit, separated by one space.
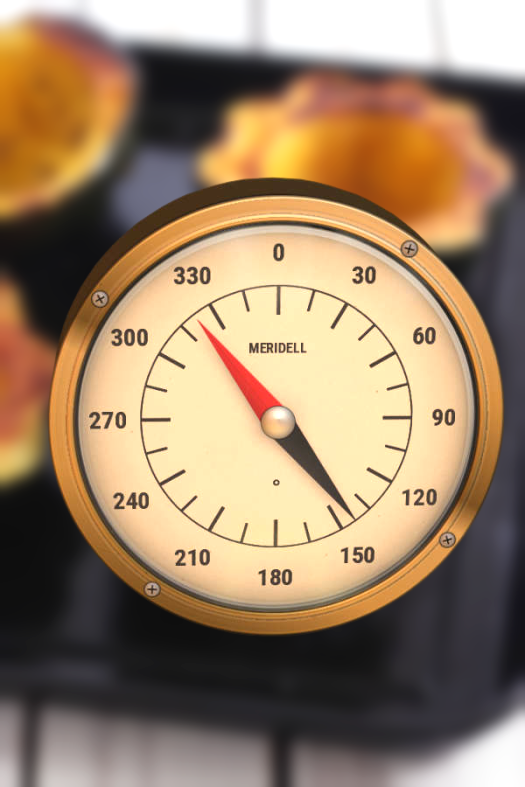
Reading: 322.5 °
